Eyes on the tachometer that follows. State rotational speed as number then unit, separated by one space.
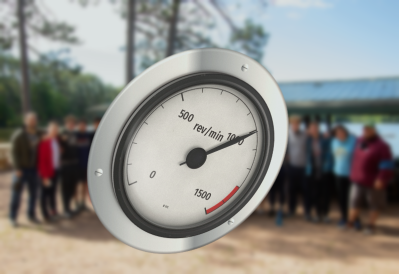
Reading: 1000 rpm
